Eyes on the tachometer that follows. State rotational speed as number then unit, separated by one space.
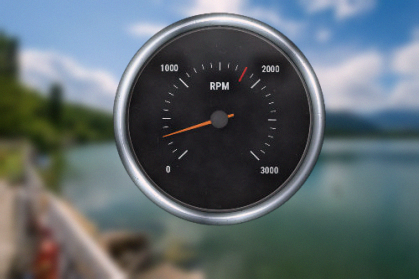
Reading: 300 rpm
